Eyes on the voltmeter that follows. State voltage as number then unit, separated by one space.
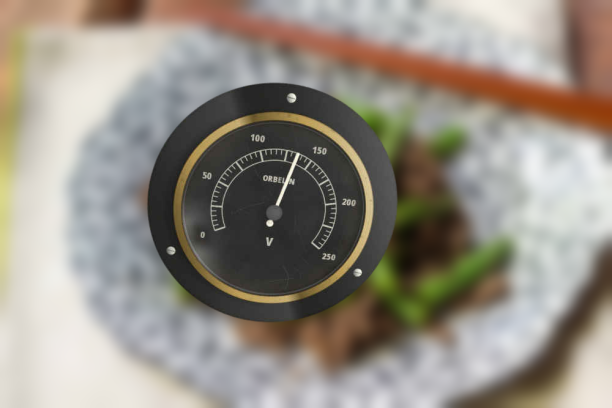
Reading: 135 V
